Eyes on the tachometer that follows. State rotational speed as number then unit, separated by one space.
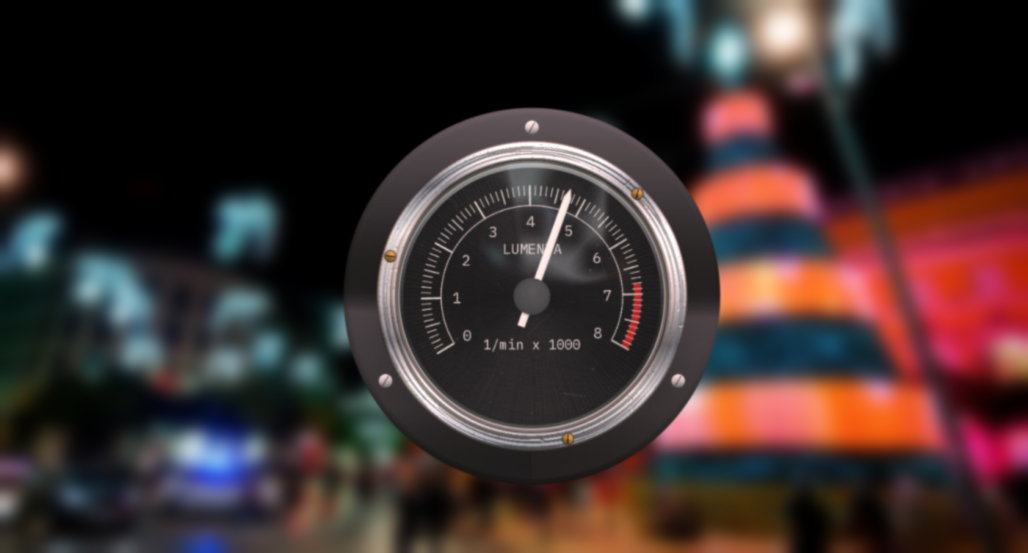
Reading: 4700 rpm
